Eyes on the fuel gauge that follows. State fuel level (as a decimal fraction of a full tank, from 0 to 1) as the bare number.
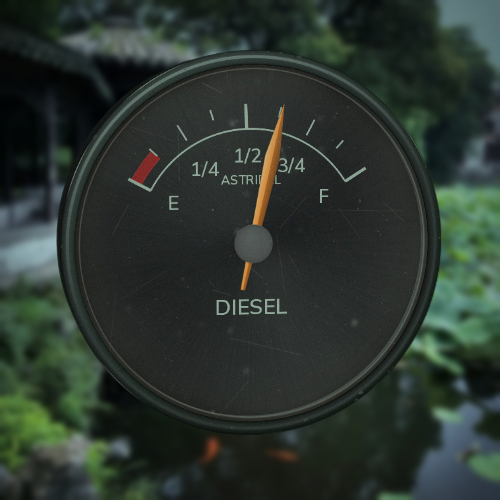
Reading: 0.625
